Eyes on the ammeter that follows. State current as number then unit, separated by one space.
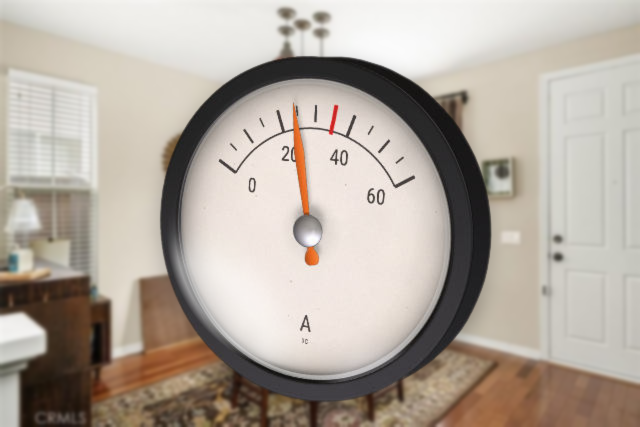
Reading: 25 A
